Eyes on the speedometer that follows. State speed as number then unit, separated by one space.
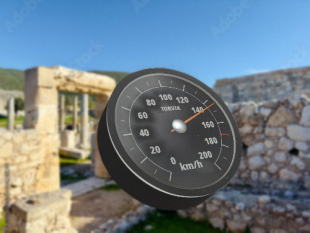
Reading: 145 km/h
